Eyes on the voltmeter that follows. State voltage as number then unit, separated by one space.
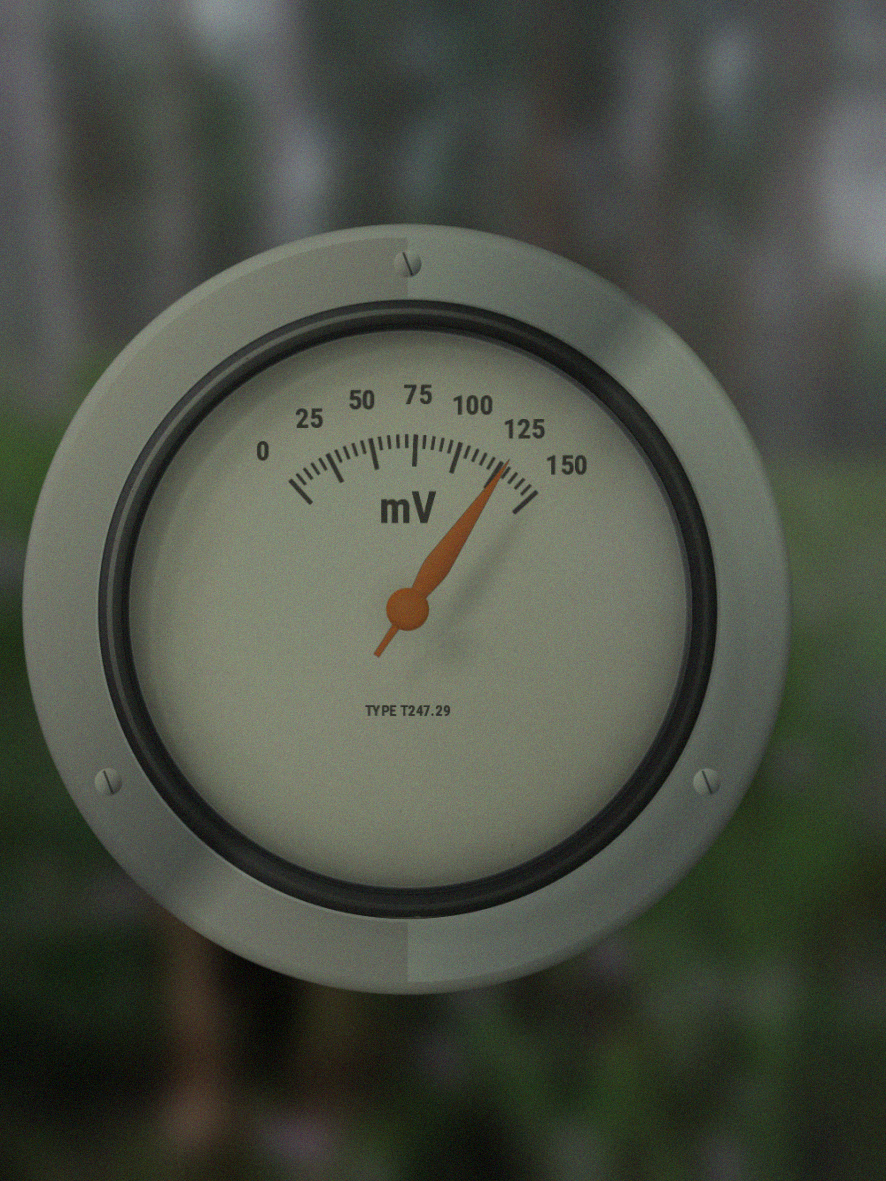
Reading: 127.5 mV
